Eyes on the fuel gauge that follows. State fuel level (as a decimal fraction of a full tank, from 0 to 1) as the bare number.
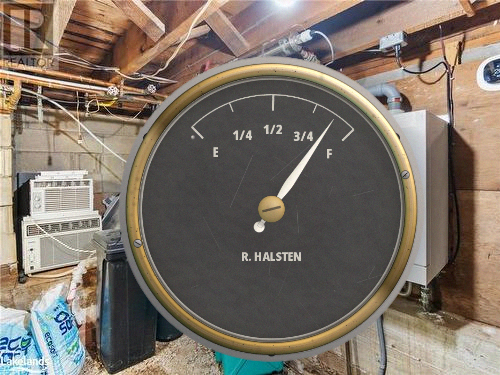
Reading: 0.875
